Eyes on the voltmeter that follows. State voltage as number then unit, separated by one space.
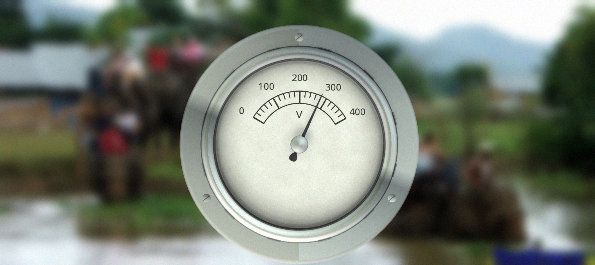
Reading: 280 V
